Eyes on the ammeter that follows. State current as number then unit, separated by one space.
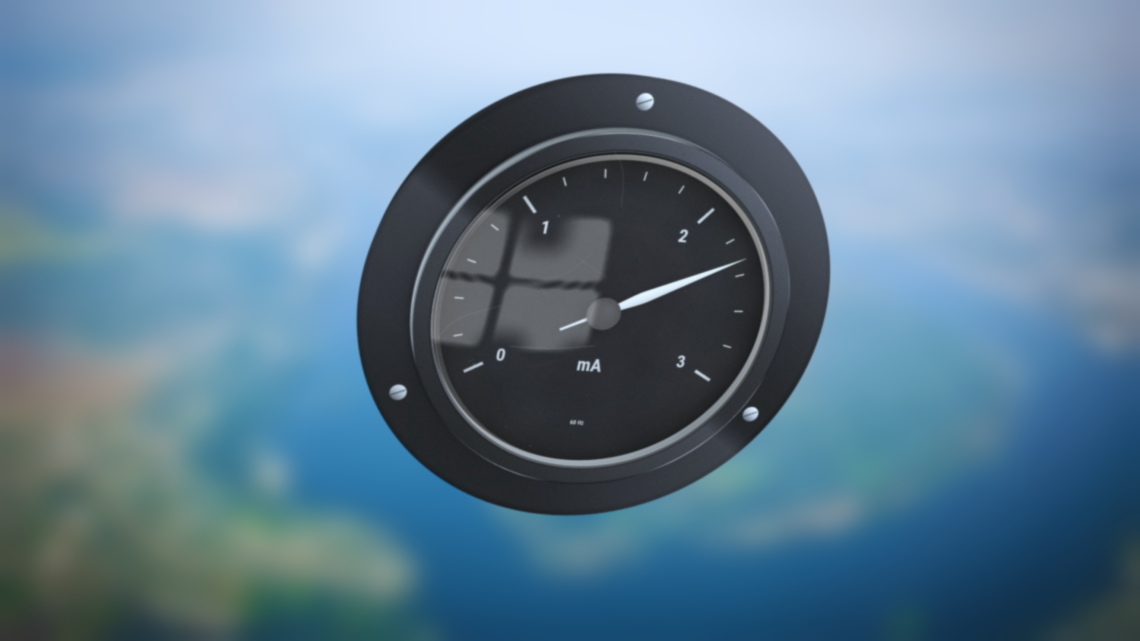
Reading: 2.3 mA
